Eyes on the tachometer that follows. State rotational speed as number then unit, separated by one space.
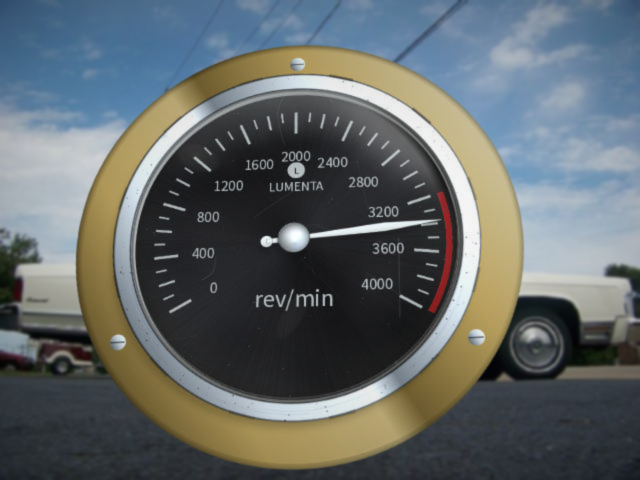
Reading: 3400 rpm
